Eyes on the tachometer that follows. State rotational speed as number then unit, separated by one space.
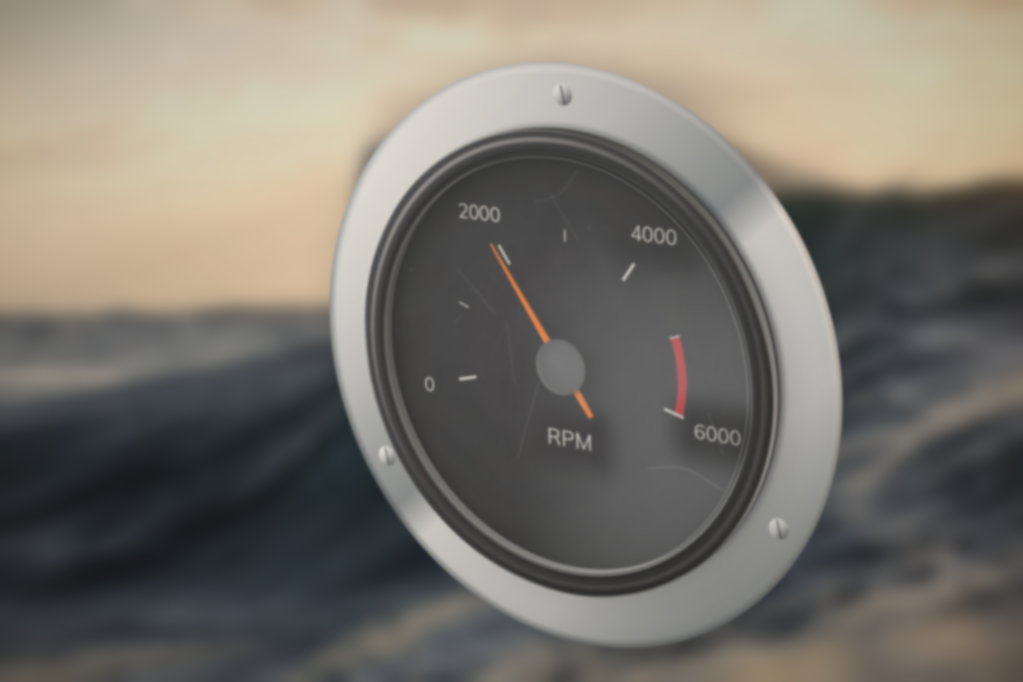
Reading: 2000 rpm
